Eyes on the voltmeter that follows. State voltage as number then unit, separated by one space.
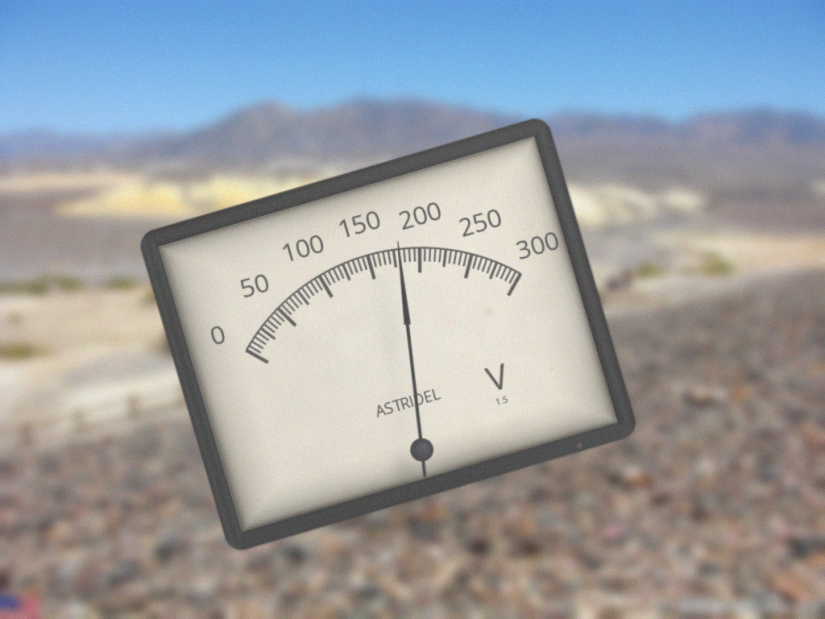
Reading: 180 V
